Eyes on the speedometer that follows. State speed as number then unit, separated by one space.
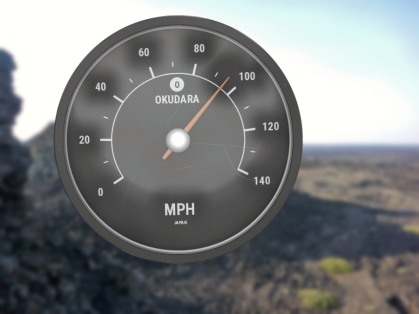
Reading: 95 mph
